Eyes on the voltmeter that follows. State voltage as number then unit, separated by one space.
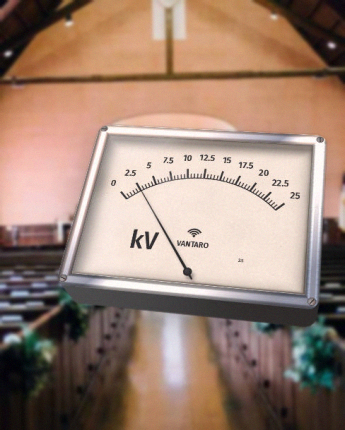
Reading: 2.5 kV
